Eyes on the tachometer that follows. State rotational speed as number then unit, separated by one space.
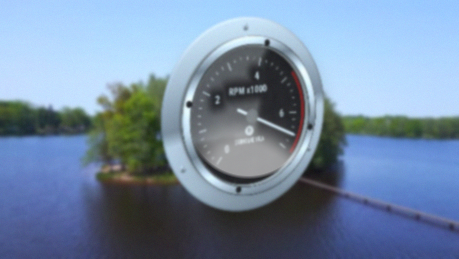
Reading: 6600 rpm
